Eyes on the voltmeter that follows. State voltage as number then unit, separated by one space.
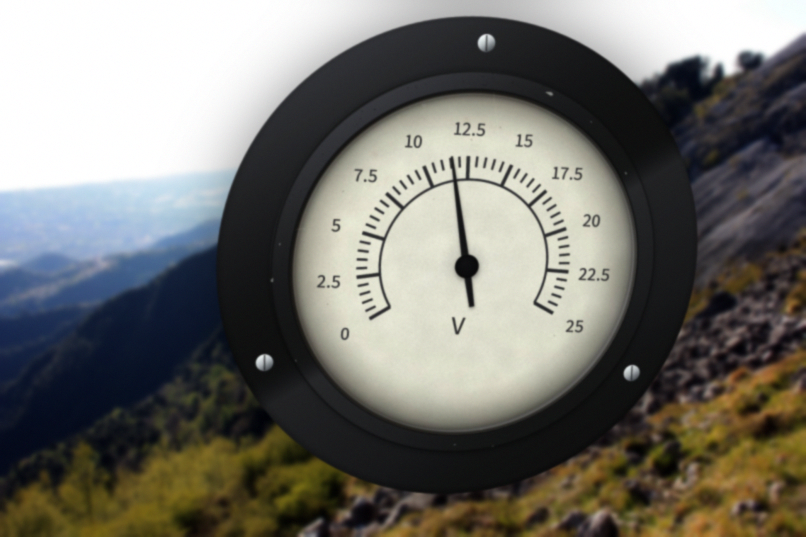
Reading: 11.5 V
